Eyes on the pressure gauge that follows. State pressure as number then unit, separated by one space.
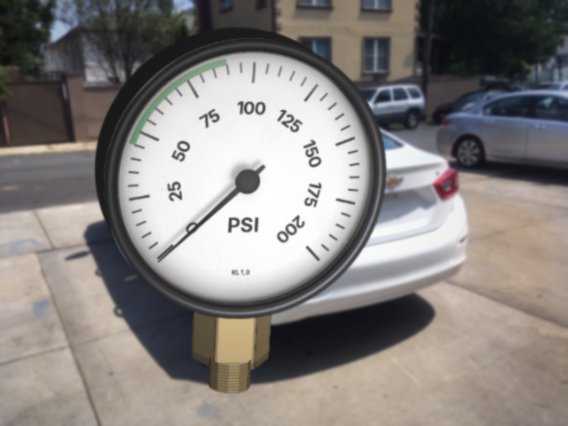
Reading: 0 psi
